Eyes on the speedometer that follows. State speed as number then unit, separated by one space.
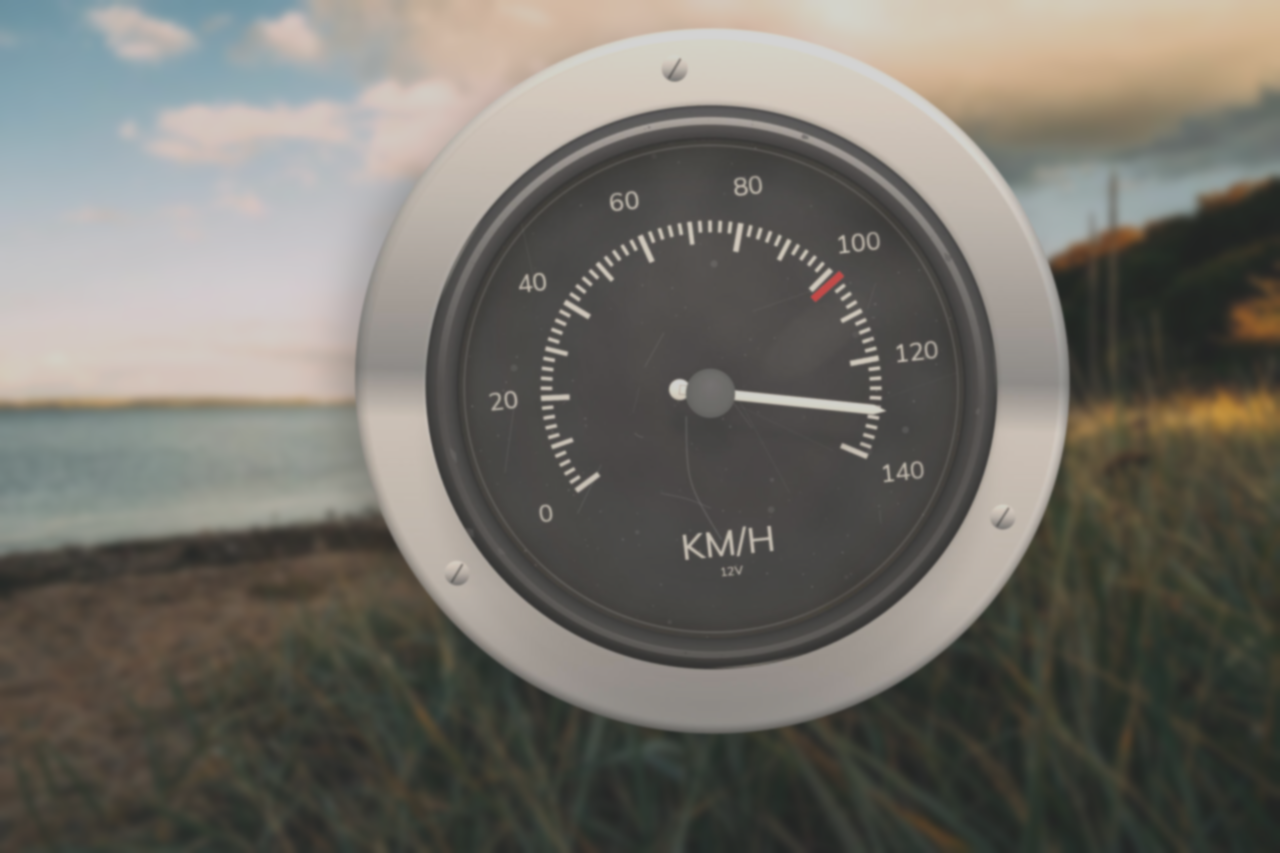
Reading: 130 km/h
